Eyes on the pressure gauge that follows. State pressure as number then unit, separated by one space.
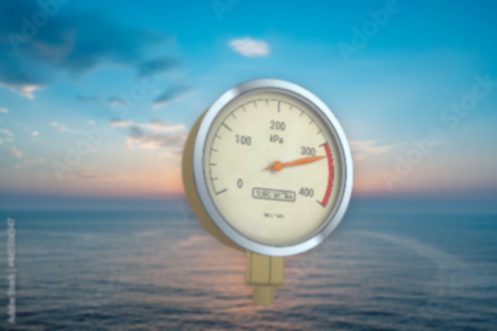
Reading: 320 kPa
